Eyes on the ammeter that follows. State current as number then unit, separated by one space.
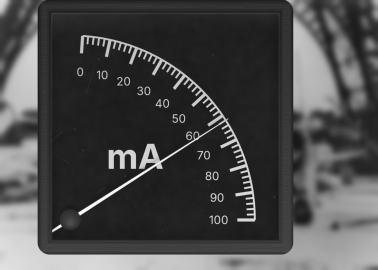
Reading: 62 mA
